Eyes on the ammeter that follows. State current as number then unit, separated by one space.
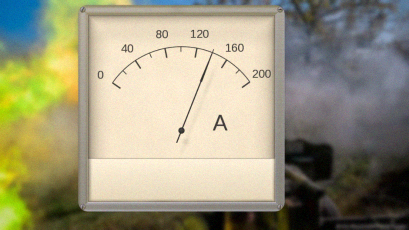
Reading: 140 A
